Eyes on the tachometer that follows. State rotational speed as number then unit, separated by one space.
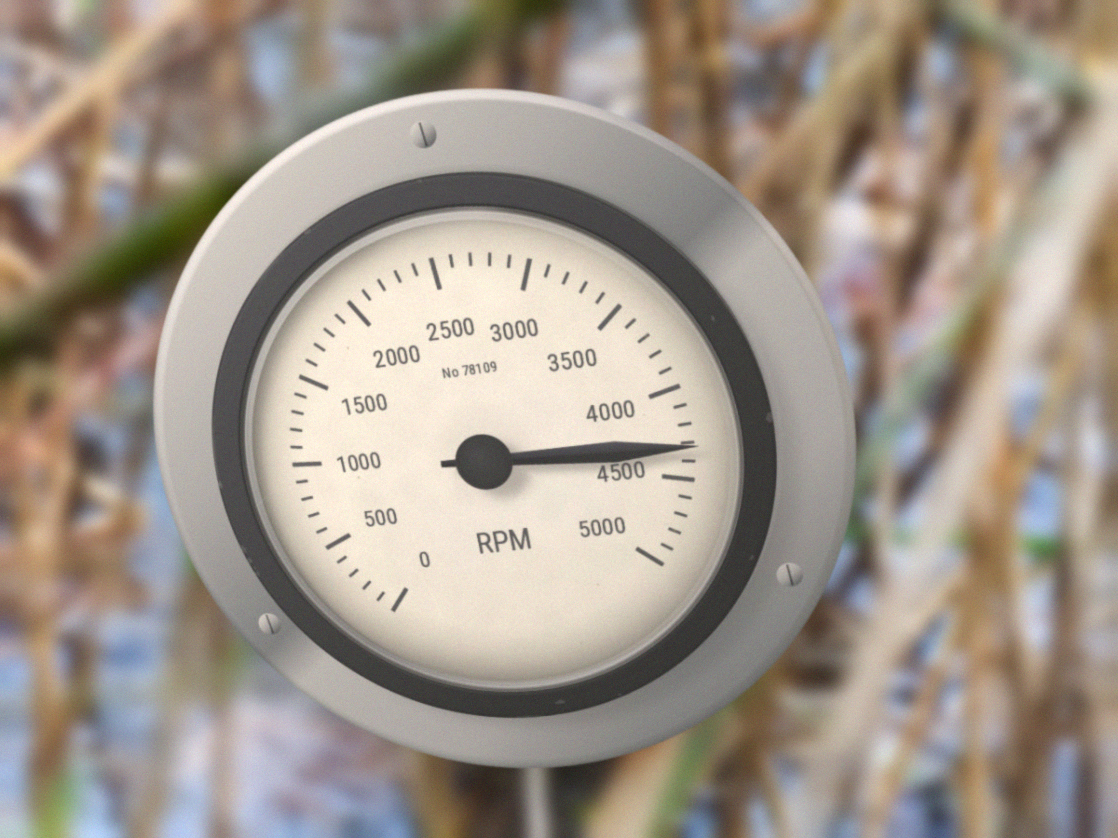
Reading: 4300 rpm
